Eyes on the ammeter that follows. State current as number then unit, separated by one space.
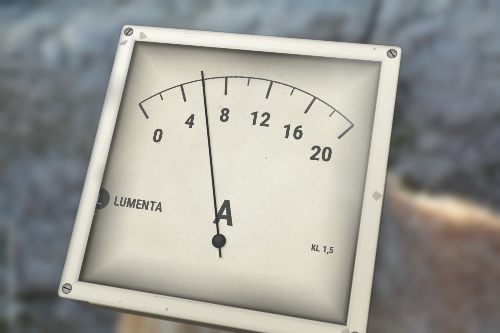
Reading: 6 A
